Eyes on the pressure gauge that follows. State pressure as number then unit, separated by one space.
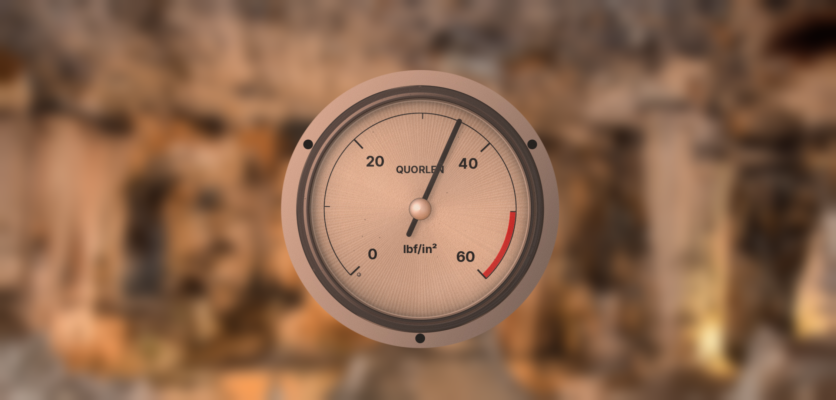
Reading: 35 psi
